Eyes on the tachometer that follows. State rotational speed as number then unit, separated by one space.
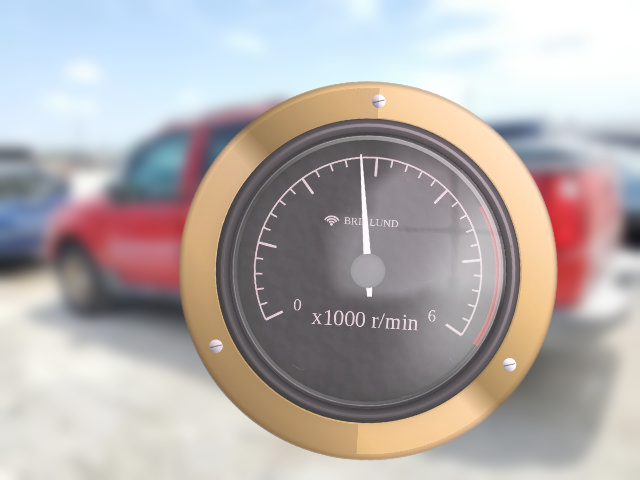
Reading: 2800 rpm
